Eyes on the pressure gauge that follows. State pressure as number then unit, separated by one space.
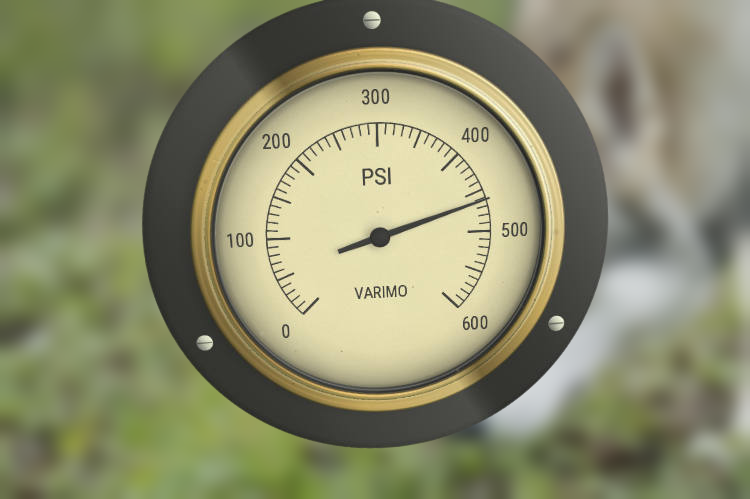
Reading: 460 psi
